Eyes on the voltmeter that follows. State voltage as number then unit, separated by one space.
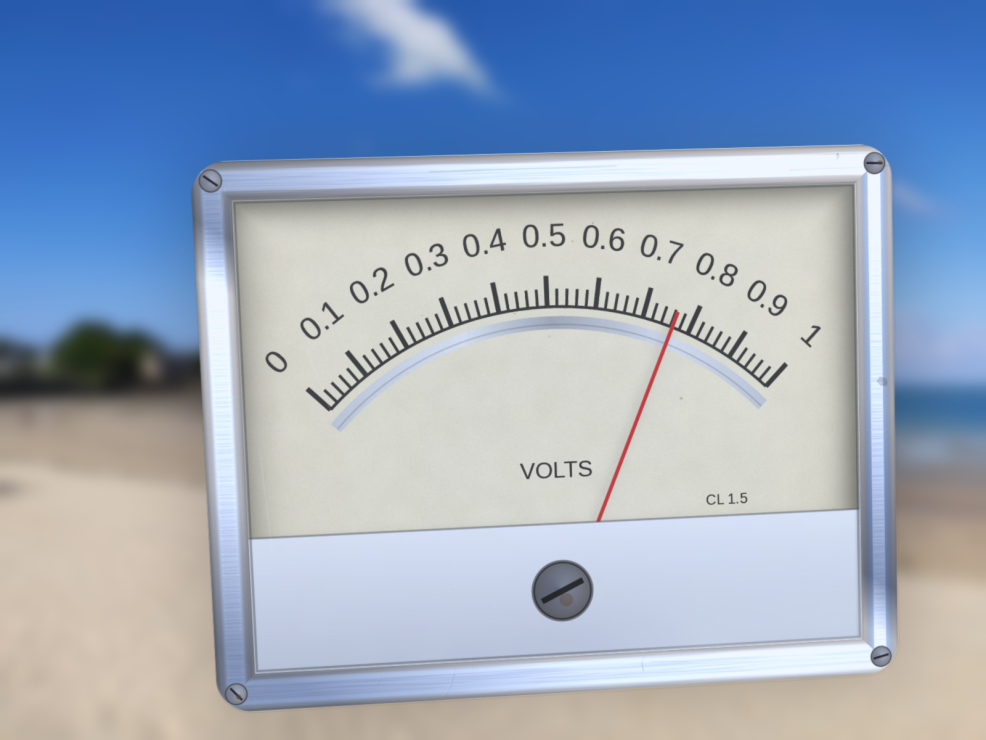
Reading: 0.76 V
